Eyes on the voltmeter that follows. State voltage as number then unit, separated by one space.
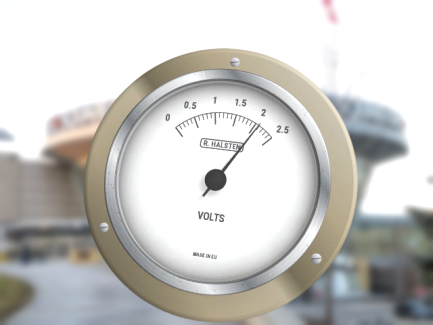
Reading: 2.1 V
